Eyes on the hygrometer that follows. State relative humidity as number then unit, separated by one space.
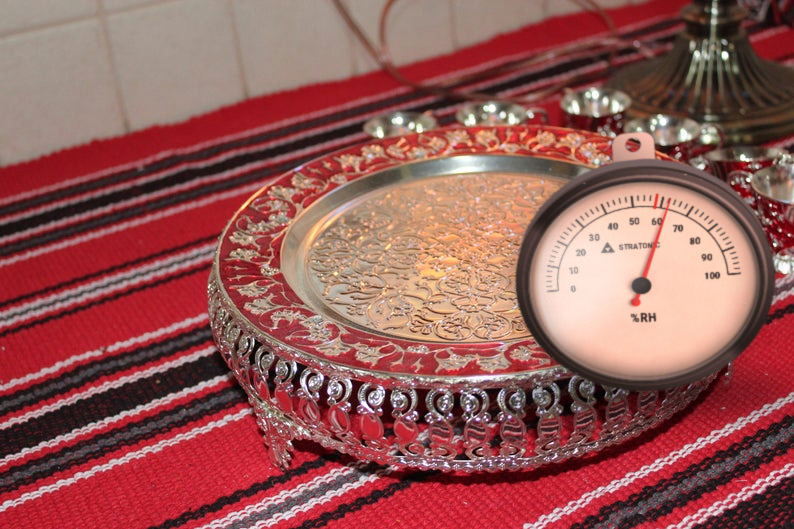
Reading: 62 %
